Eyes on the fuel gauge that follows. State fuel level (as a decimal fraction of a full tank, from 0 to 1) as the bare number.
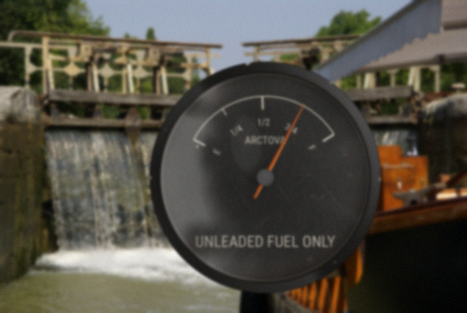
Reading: 0.75
